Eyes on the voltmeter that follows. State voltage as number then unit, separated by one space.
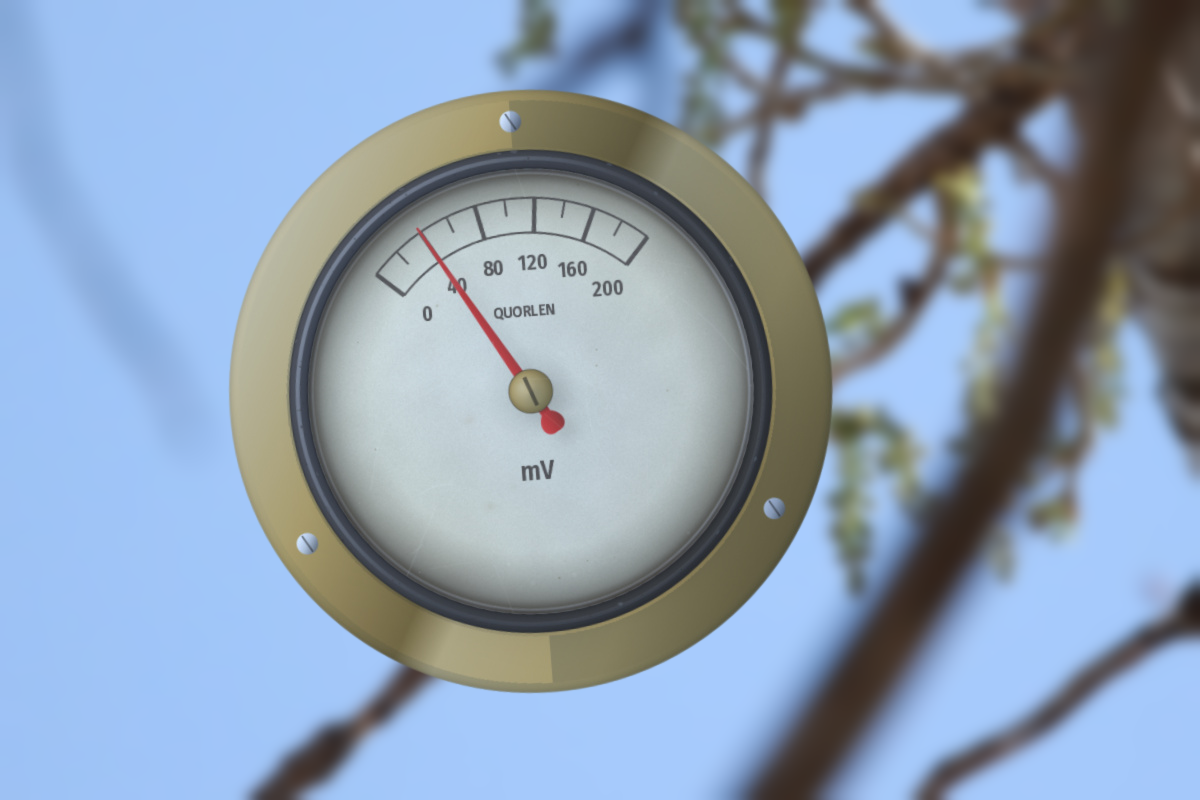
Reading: 40 mV
